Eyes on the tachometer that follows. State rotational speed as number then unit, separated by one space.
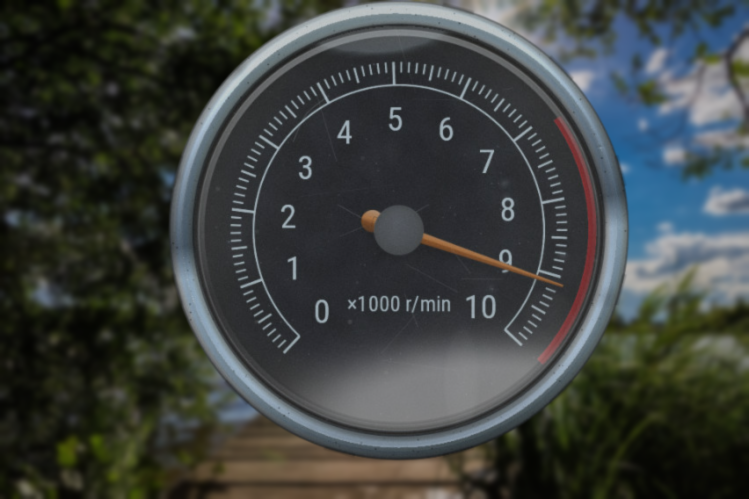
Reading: 9100 rpm
